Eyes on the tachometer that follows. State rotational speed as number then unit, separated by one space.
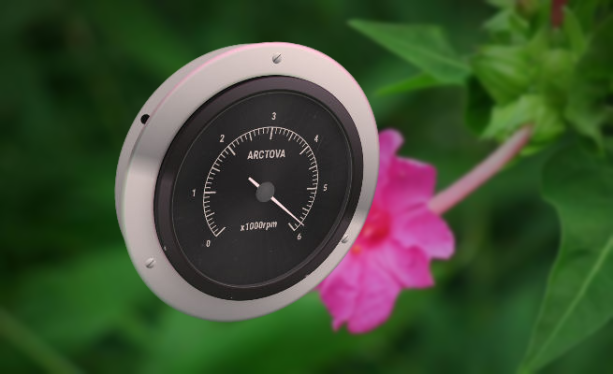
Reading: 5800 rpm
